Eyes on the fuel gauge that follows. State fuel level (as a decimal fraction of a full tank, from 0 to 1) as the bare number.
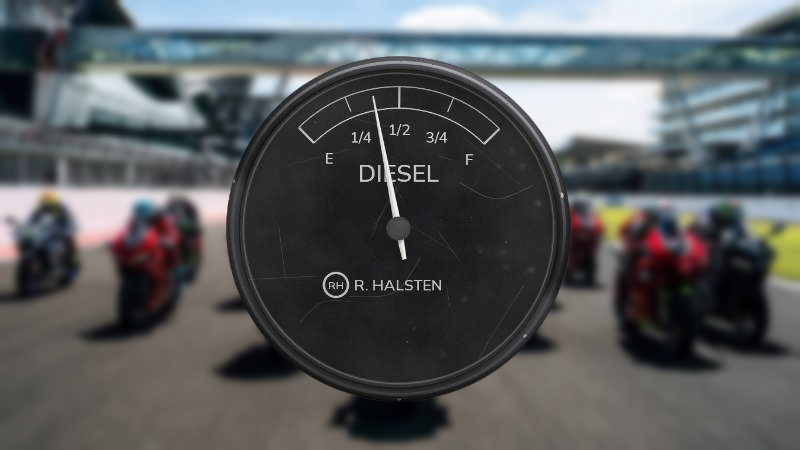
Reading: 0.375
